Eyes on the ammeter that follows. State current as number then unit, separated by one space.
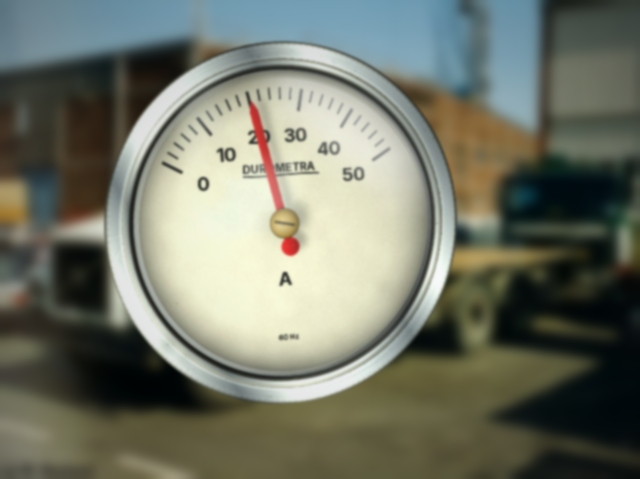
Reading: 20 A
